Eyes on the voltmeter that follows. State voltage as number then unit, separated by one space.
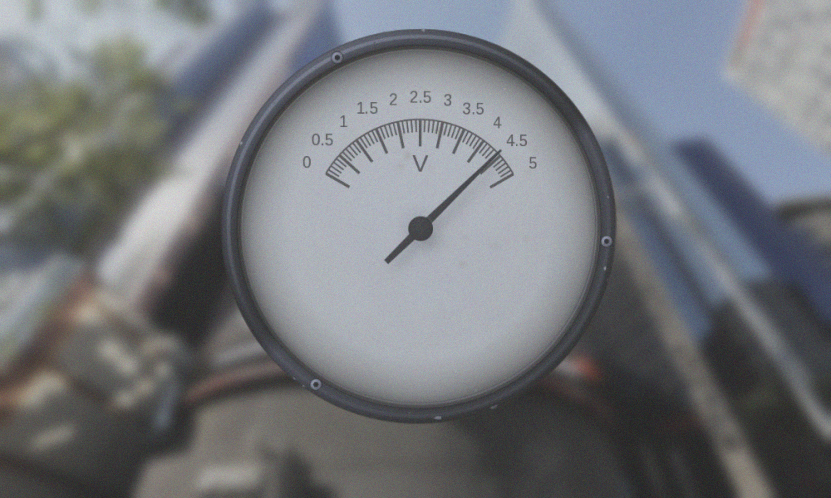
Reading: 4.4 V
